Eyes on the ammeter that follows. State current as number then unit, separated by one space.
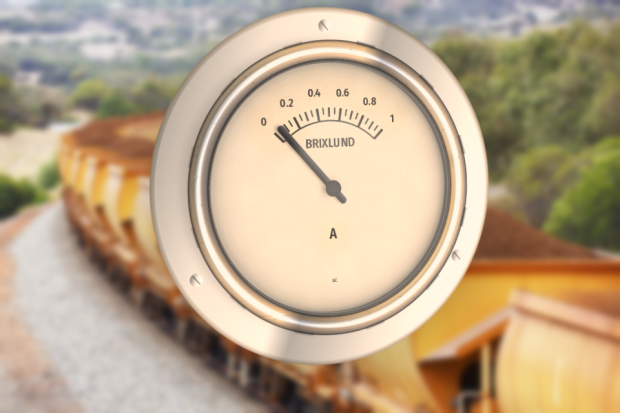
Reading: 0.05 A
